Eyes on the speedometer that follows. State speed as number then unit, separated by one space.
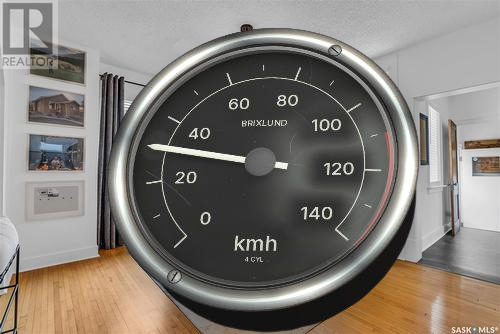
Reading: 30 km/h
